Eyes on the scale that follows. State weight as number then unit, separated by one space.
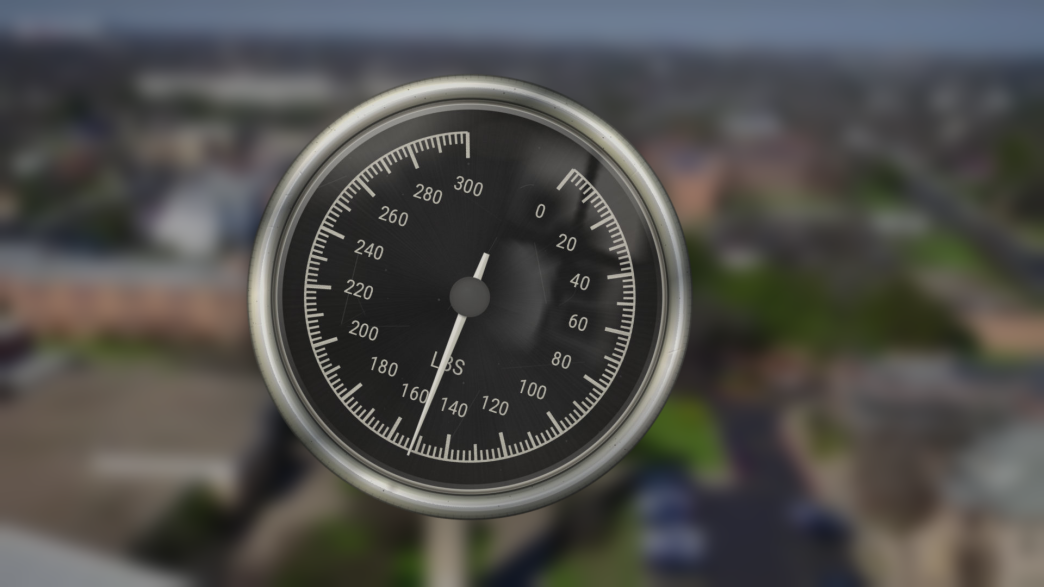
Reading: 152 lb
